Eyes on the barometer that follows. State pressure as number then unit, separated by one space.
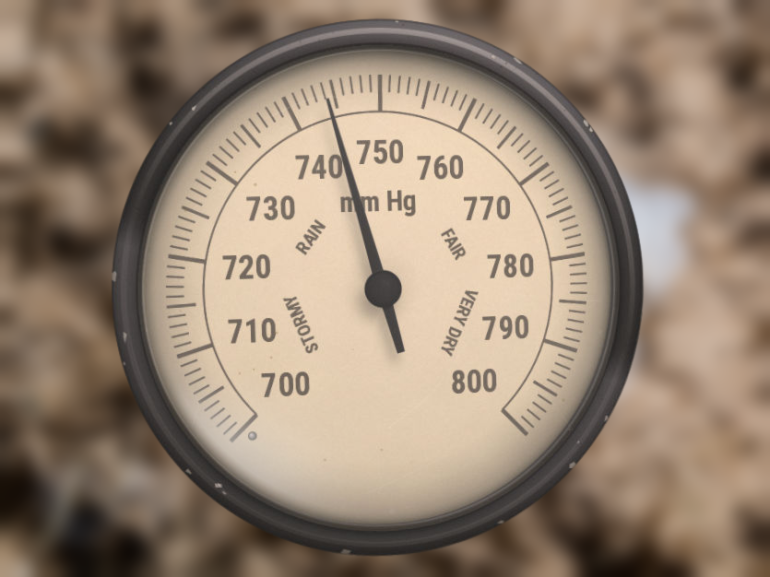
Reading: 744 mmHg
